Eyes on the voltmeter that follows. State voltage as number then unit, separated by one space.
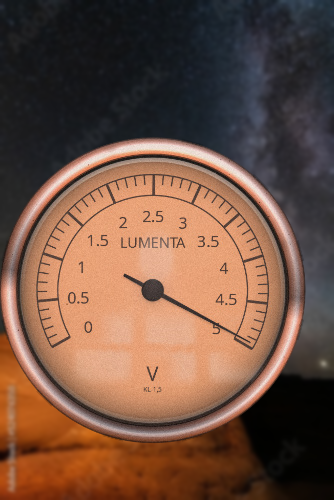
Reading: 4.95 V
